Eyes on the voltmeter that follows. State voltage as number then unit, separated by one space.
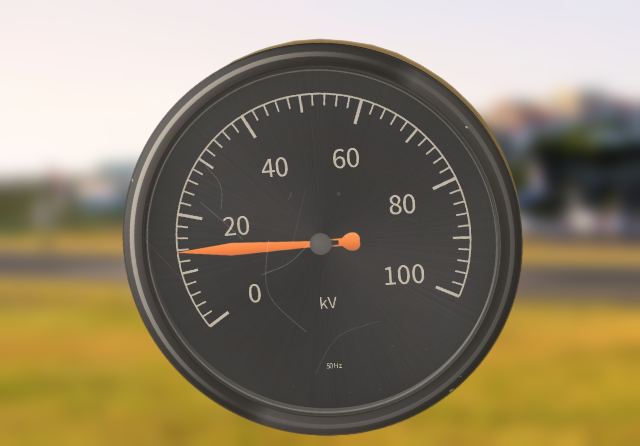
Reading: 14 kV
